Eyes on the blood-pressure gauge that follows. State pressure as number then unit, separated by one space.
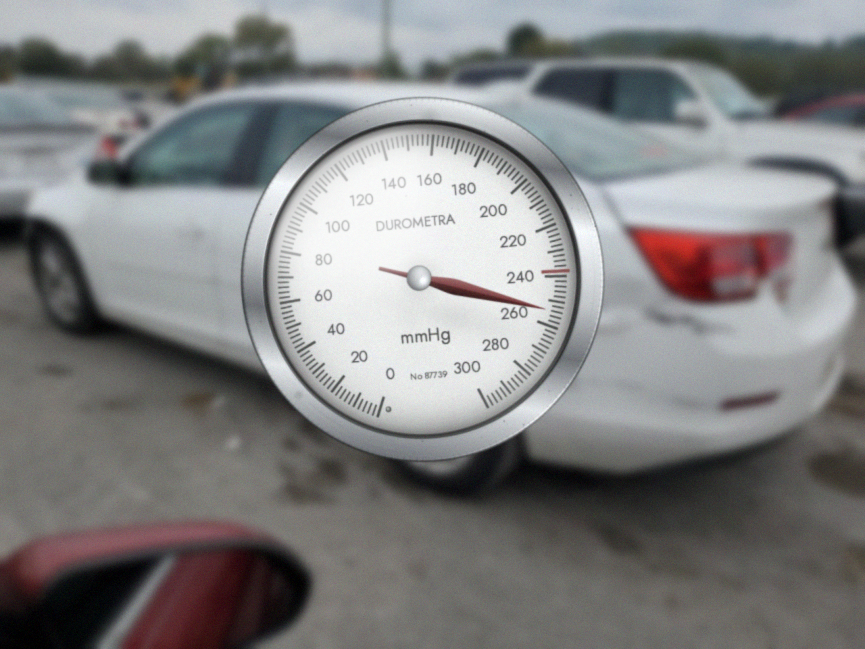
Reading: 254 mmHg
